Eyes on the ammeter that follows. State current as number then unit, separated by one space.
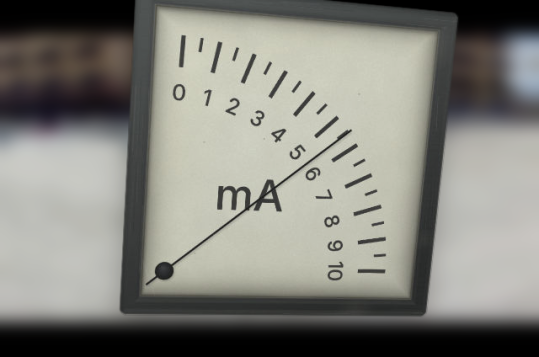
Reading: 5.5 mA
